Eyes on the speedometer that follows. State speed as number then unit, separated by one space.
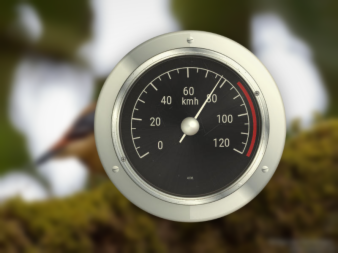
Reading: 77.5 km/h
